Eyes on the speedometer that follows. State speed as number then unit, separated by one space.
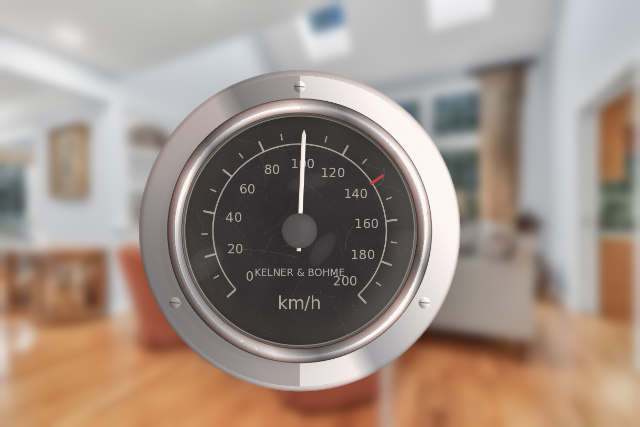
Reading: 100 km/h
